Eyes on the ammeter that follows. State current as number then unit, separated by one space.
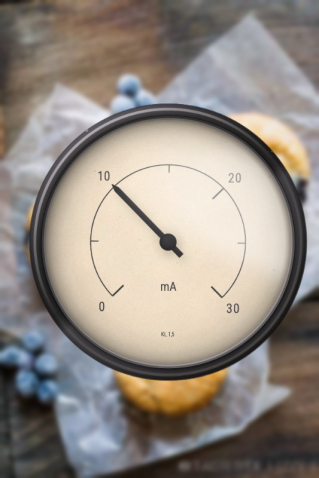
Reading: 10 mA
